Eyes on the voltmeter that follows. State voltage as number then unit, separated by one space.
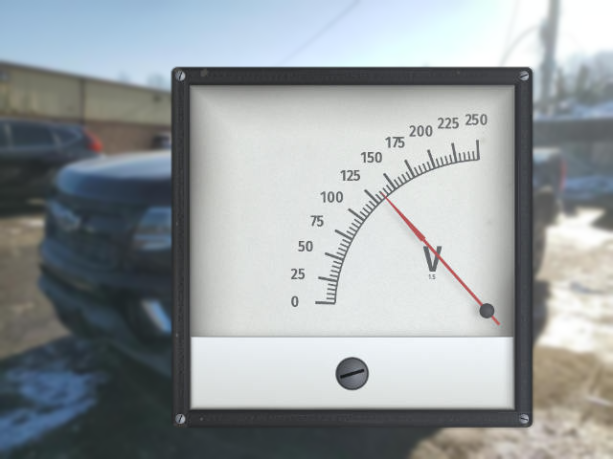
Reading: 135 V
